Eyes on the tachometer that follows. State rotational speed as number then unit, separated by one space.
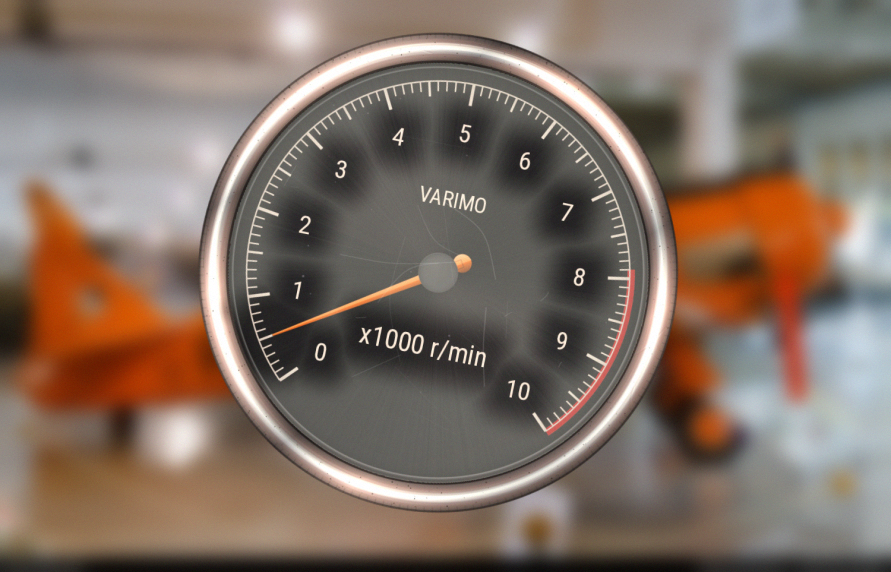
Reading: 500 rpm
